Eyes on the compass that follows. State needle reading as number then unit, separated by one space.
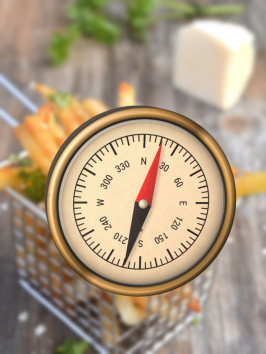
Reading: 15 °
